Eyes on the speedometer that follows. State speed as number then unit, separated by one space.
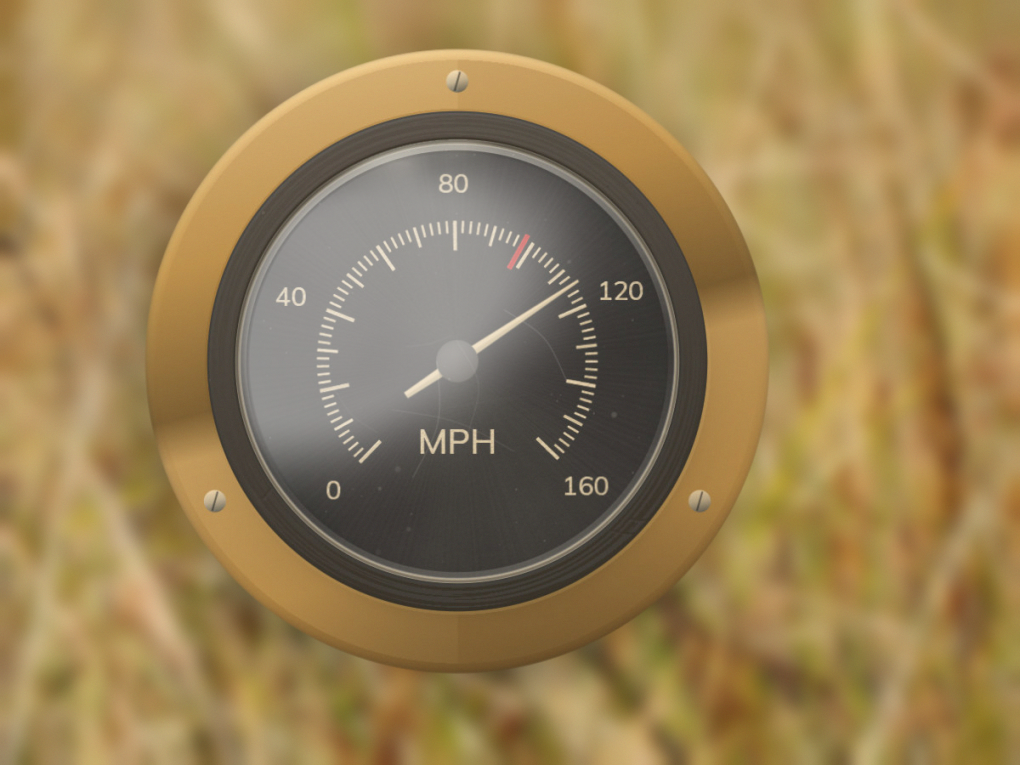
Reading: 114 mph
